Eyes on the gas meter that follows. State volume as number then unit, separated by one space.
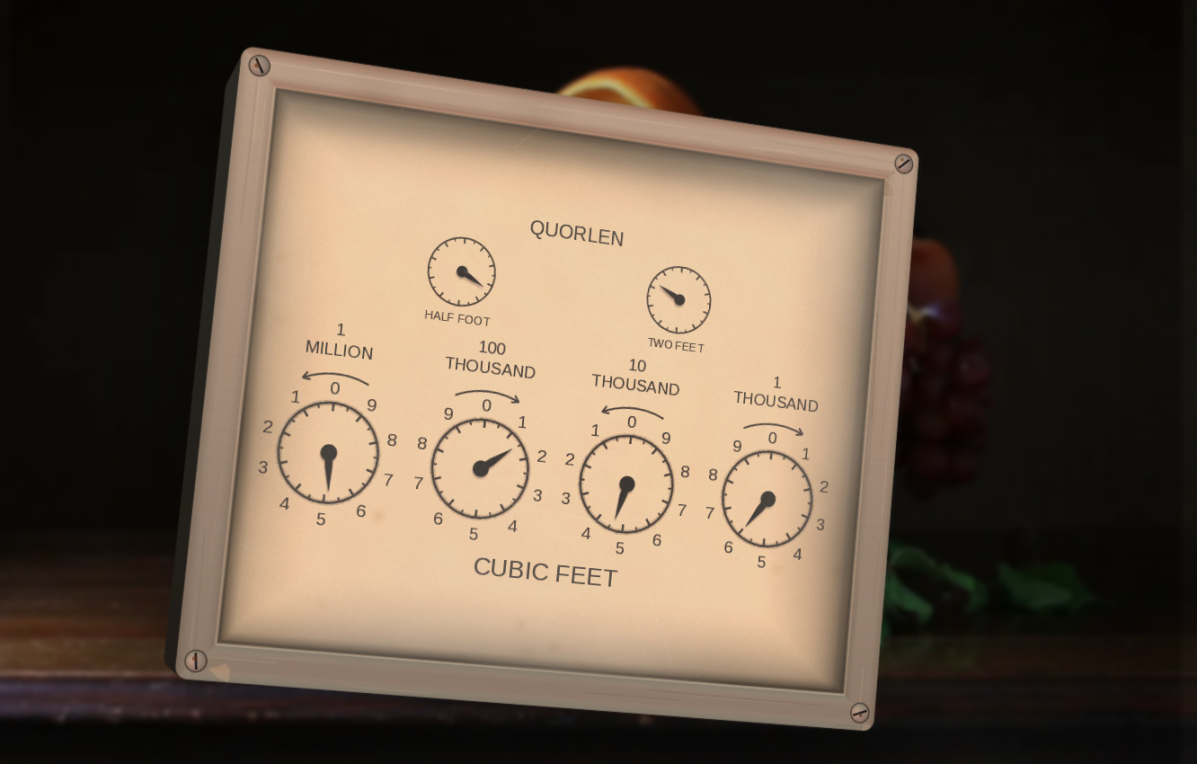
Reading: 514600 ft³
